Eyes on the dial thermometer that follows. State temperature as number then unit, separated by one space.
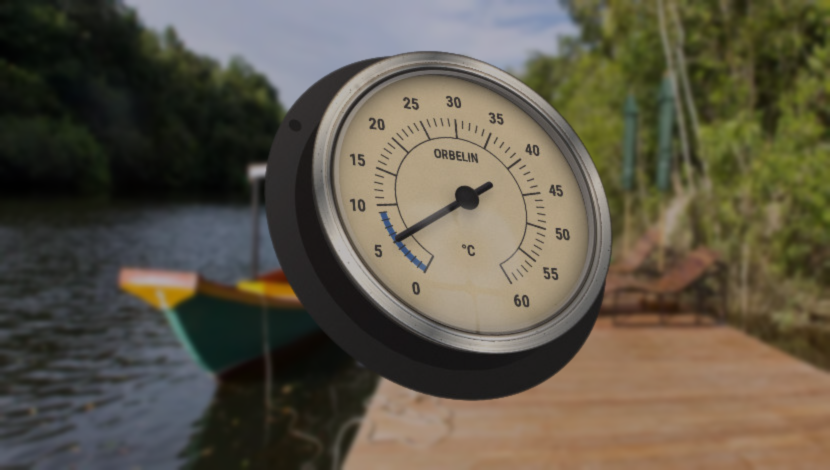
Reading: 5 °C
